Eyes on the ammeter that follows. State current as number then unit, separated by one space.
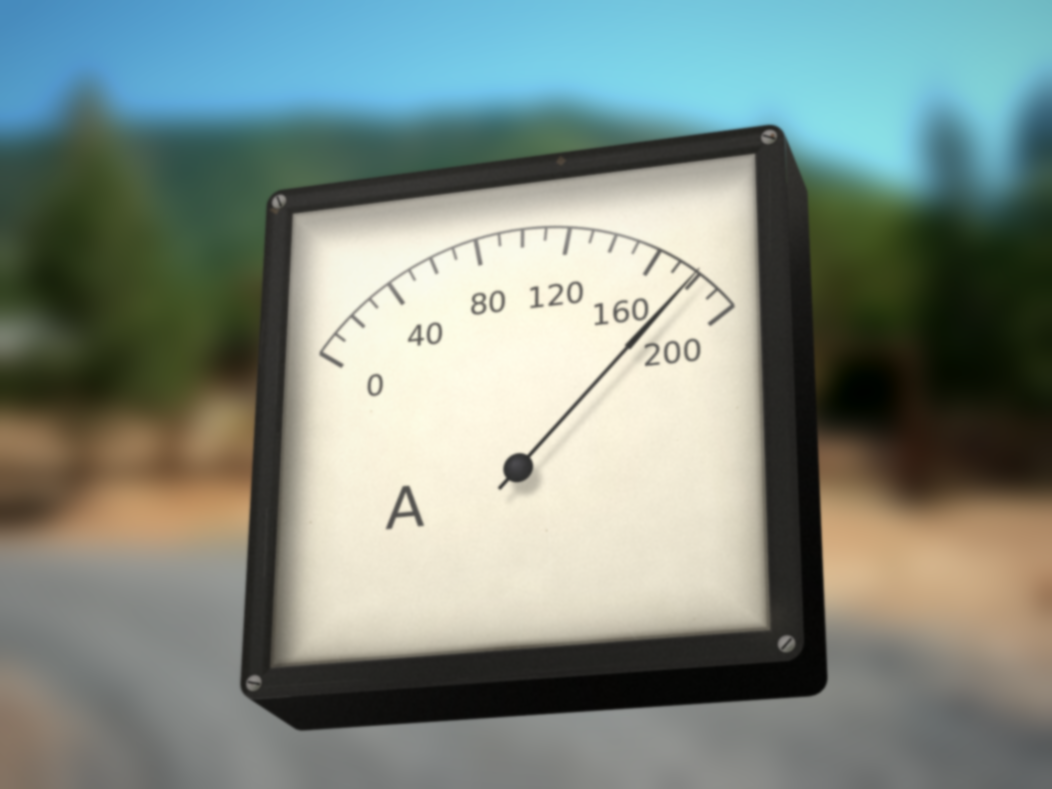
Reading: 180 A
